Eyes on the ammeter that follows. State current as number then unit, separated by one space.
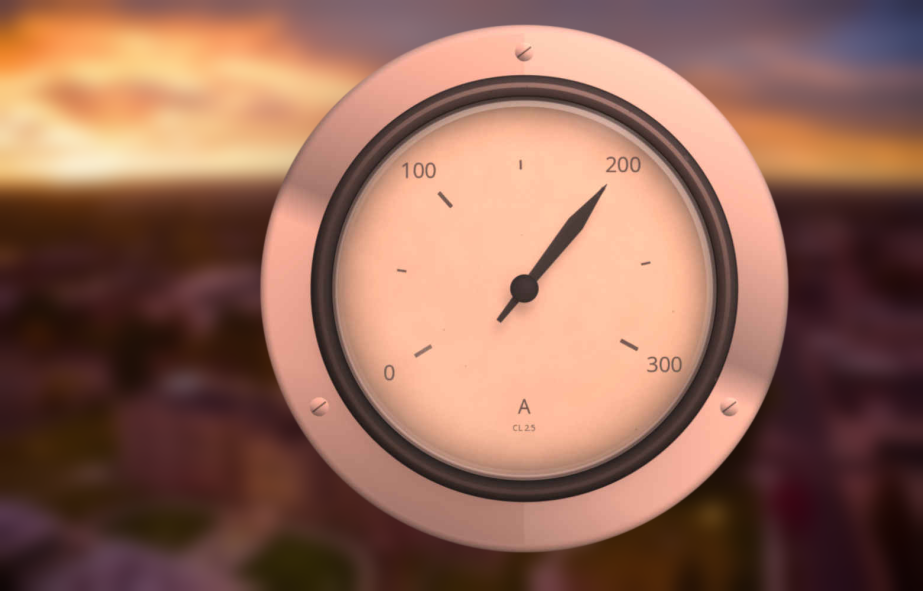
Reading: 200 A
